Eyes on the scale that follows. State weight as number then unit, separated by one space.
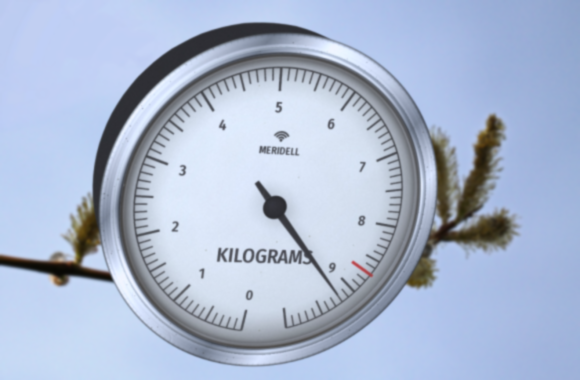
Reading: 9.2 kg
